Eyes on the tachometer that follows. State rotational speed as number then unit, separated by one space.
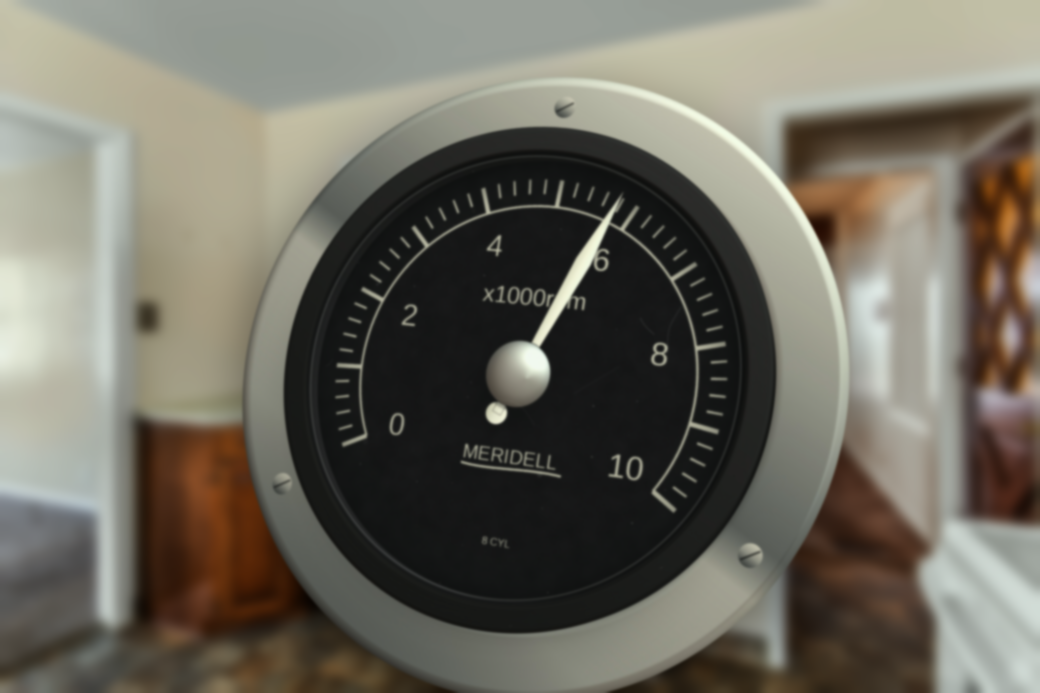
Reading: 5800 rpm
